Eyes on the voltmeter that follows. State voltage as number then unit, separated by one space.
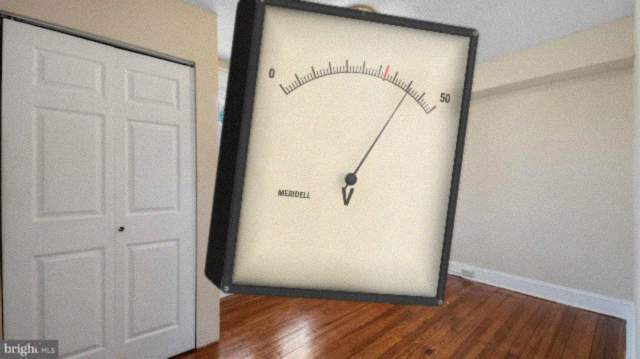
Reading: 40 V
